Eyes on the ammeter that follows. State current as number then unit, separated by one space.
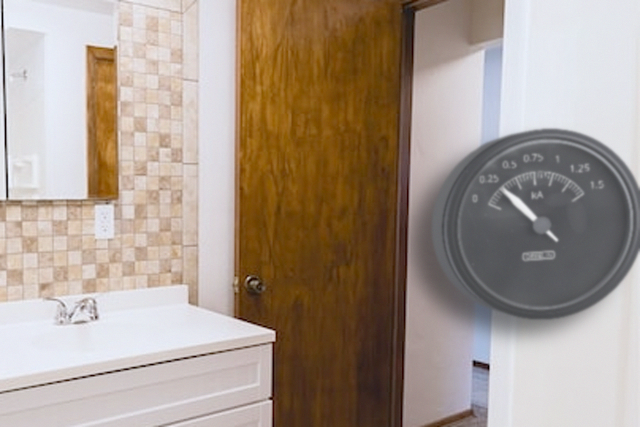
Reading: 0.25 kA
